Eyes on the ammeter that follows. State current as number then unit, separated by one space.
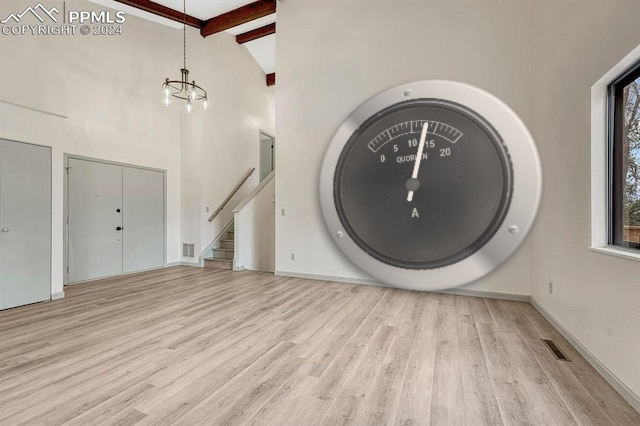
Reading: 13 A
